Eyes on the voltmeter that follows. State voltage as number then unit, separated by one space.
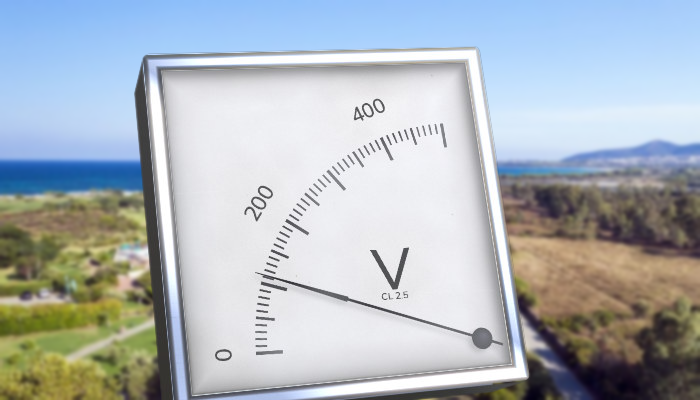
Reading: 110 V
